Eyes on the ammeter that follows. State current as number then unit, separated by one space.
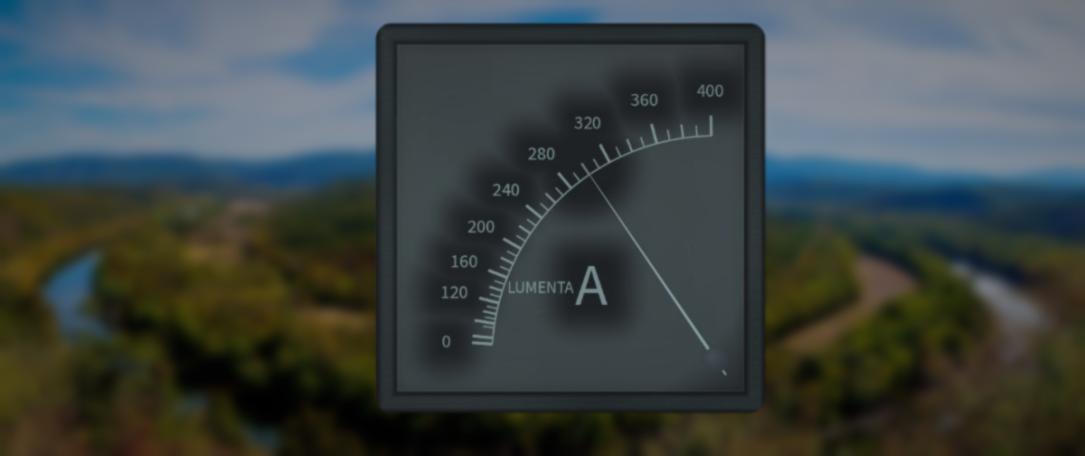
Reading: 300 A
